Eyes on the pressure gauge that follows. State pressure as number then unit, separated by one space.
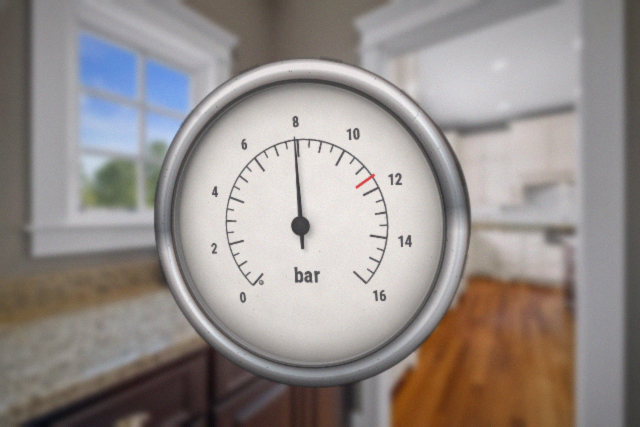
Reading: 8 bar
